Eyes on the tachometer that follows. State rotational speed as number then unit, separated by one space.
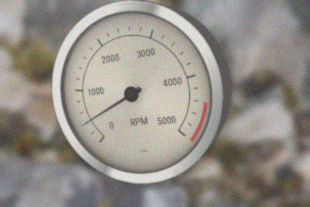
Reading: 400 rpm
